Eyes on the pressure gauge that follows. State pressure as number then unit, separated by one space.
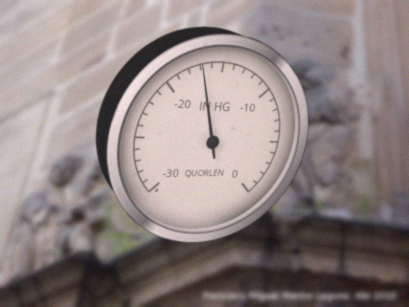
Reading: -17 inHg
